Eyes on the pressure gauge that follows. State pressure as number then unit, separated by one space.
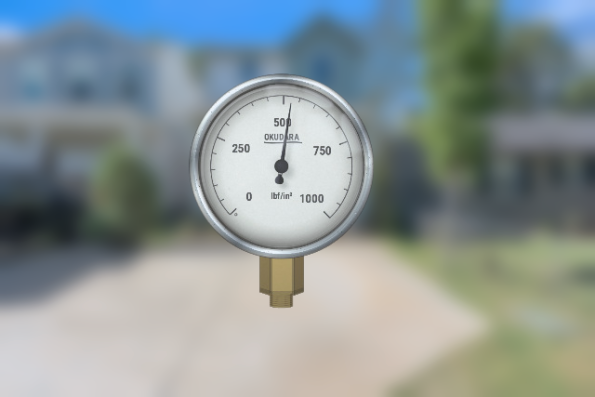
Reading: 525 psi
